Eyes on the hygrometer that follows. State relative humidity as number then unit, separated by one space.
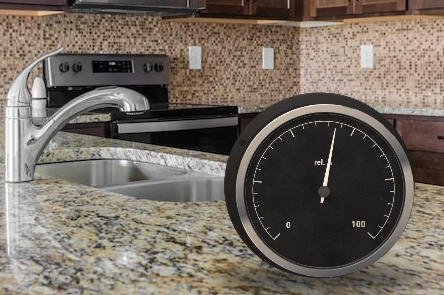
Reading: 54 %
